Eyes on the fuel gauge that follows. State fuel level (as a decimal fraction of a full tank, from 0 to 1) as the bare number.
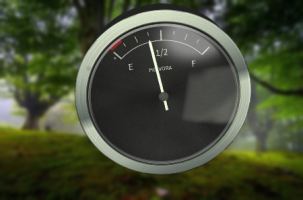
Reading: 0.375
